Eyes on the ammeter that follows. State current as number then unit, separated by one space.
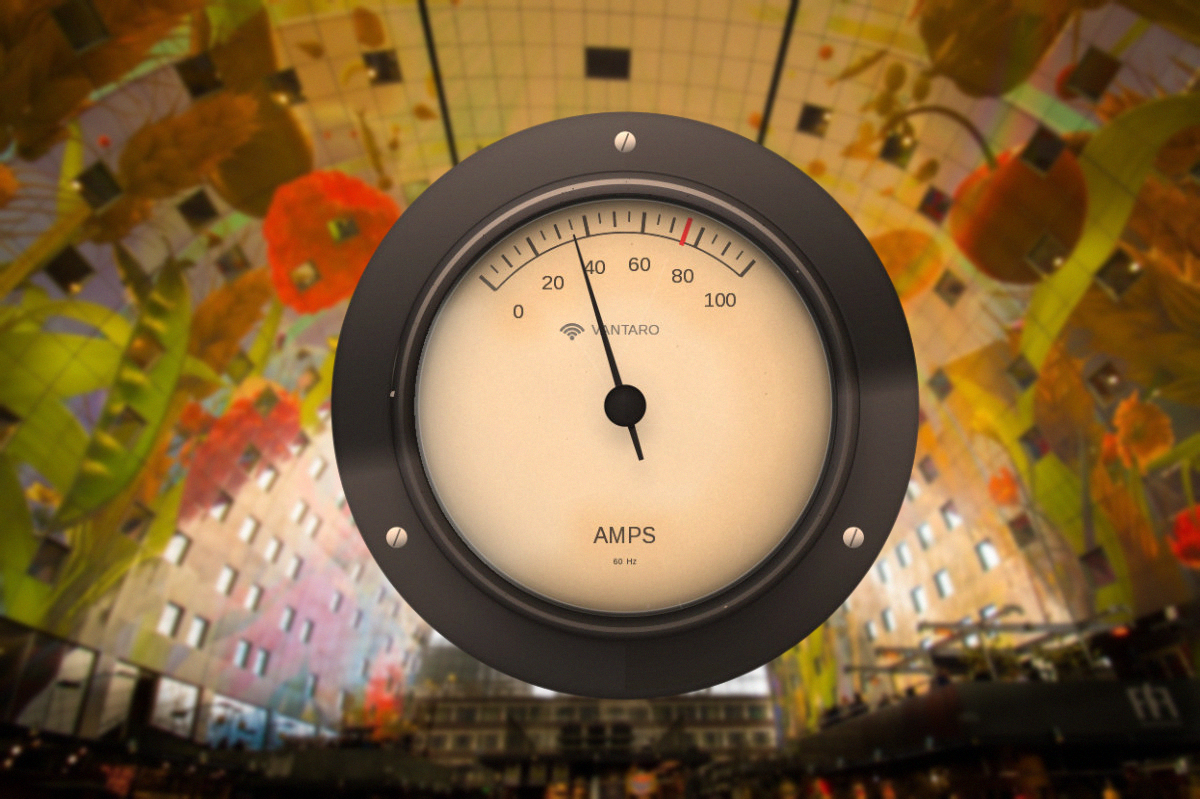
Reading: 35 A
